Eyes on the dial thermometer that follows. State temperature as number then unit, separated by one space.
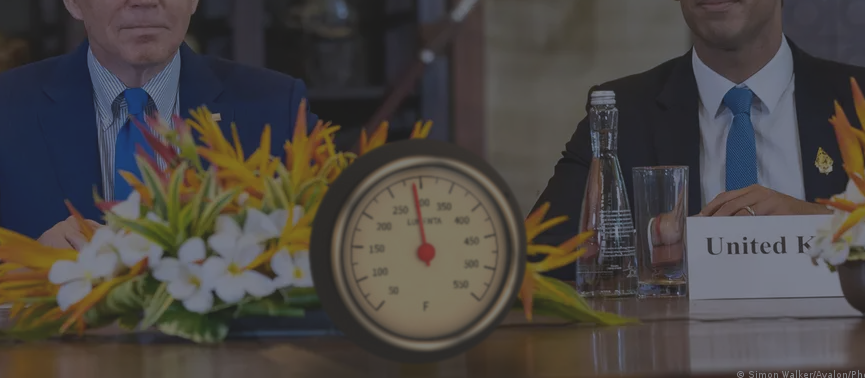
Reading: 287.5 °F
